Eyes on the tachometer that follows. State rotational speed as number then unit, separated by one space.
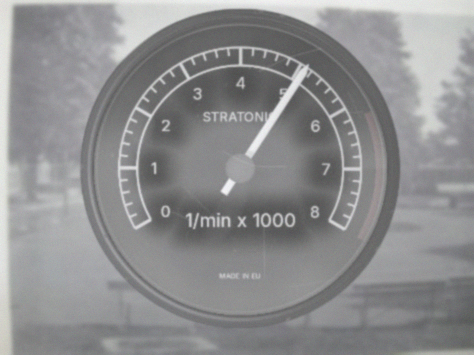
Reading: 5100 rpm
